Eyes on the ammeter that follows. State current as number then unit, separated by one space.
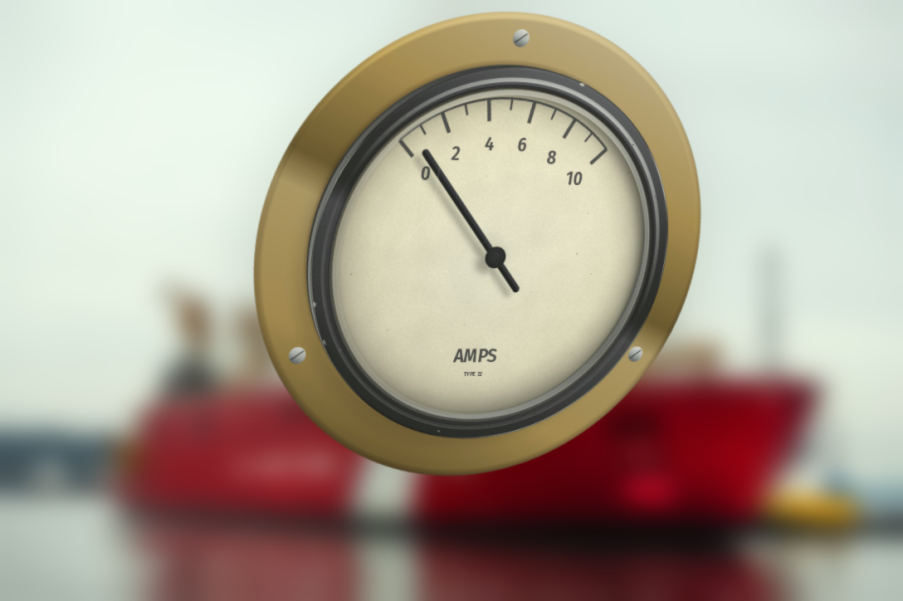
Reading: 0.5 A
